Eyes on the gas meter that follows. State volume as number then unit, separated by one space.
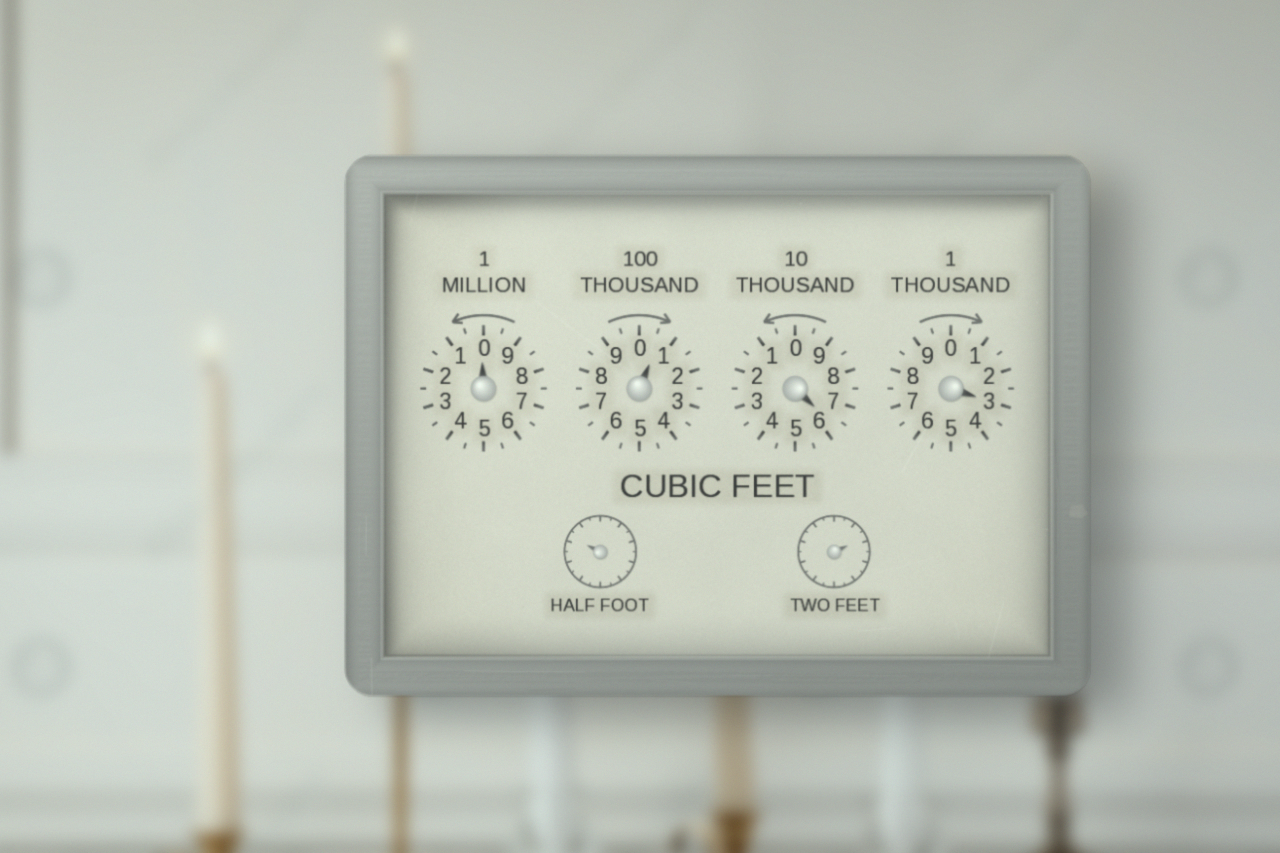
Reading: 6300 ft³
